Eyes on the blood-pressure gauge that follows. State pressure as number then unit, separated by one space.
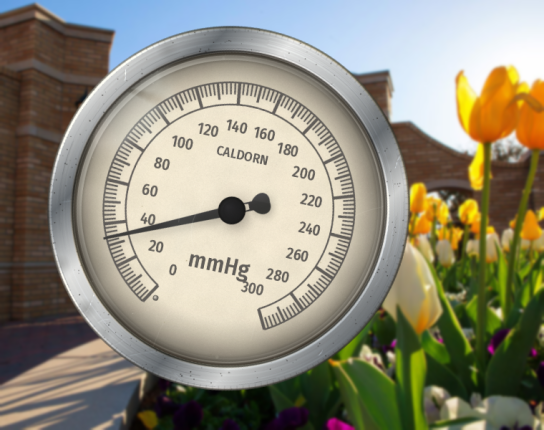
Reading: 34 mmHg
